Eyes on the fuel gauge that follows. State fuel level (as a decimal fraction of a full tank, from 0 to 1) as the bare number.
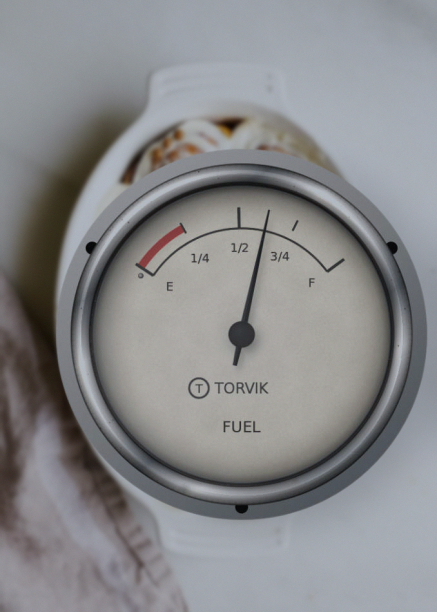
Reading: 0.625
